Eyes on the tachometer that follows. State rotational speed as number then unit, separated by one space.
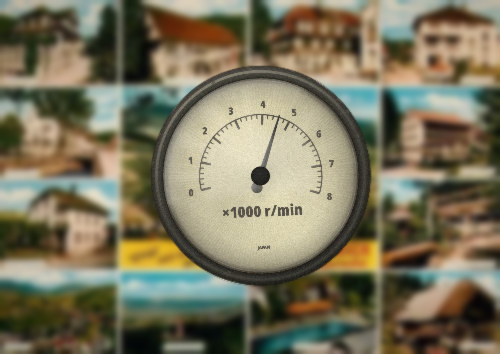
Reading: 4600 rpm
